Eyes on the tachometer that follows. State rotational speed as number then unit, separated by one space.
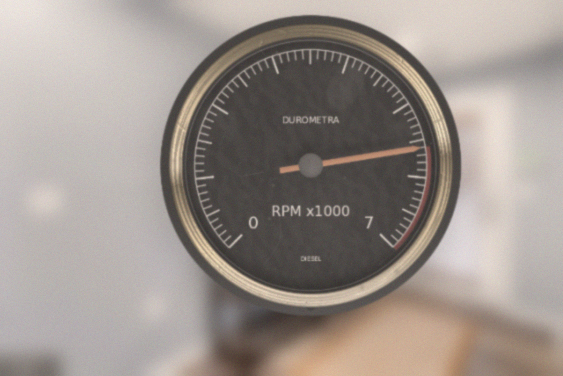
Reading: 5600 rpm
